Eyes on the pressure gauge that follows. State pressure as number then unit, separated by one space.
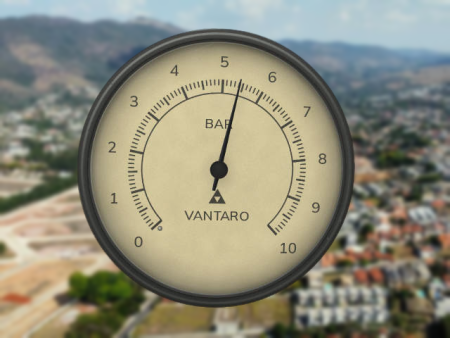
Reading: 5.4 bar
